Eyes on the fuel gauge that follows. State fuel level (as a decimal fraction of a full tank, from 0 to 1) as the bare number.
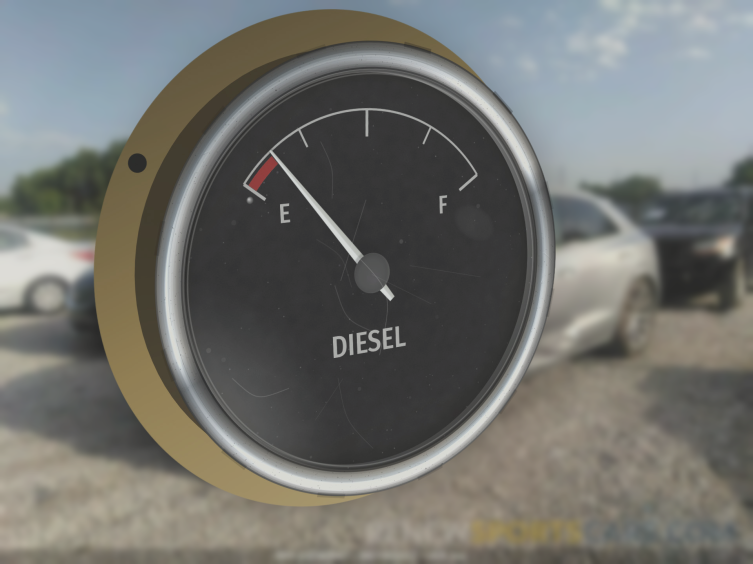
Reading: 0.125
